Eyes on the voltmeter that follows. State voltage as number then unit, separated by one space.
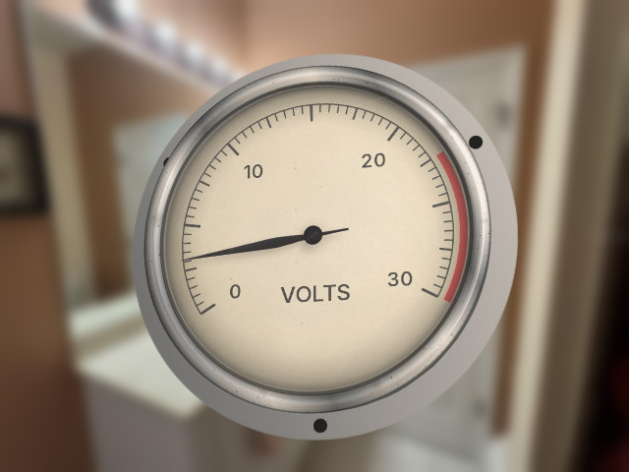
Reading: 3 V
